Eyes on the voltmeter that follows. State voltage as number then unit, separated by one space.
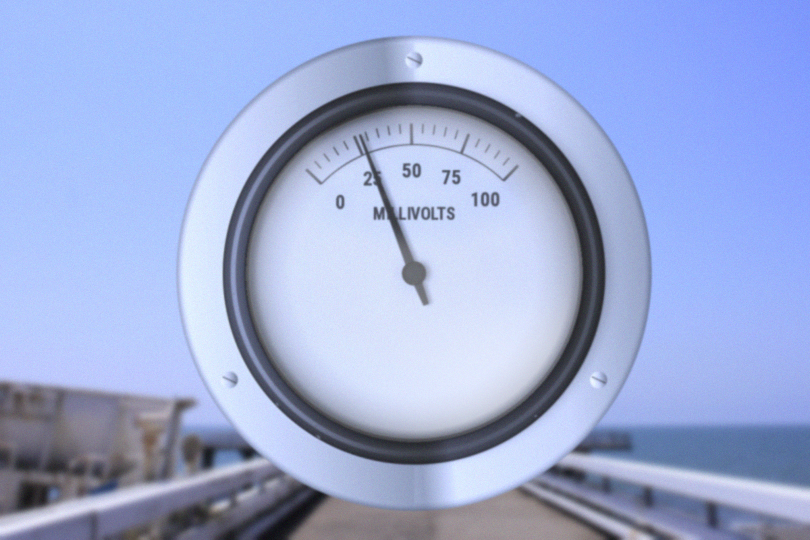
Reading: 27.5 mV
